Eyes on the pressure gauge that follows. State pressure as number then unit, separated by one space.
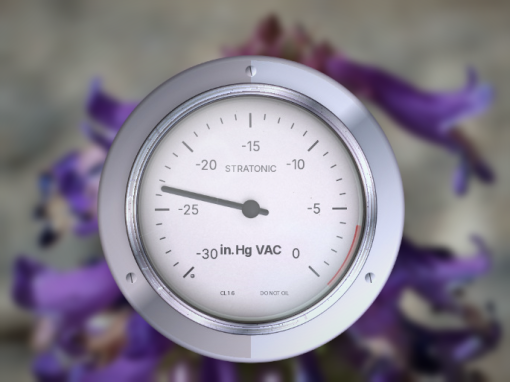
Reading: -23.5 inHg
